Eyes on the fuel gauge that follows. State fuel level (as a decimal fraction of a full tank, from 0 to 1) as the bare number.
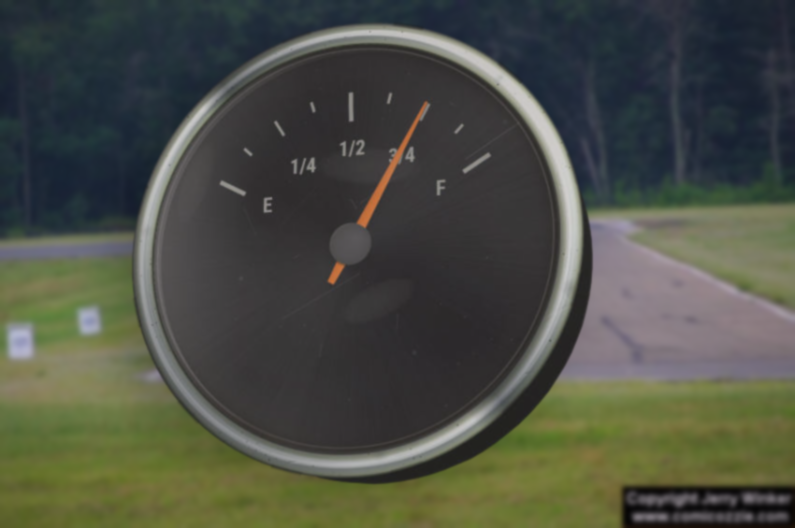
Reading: 0.75
